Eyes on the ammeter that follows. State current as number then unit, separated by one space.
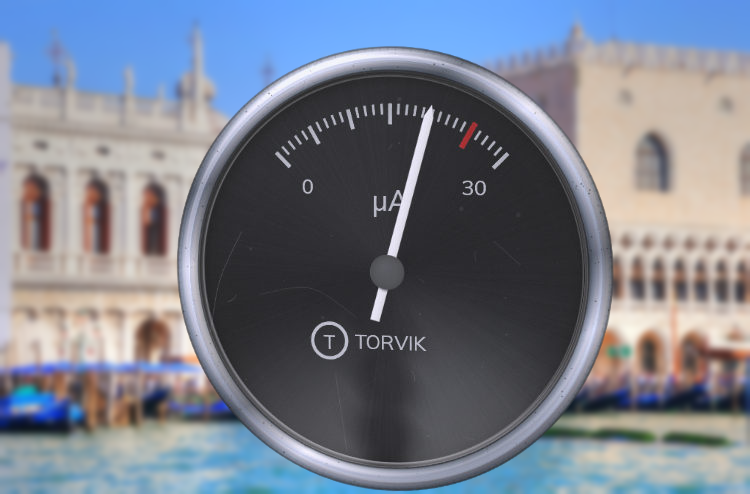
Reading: 20 µA
